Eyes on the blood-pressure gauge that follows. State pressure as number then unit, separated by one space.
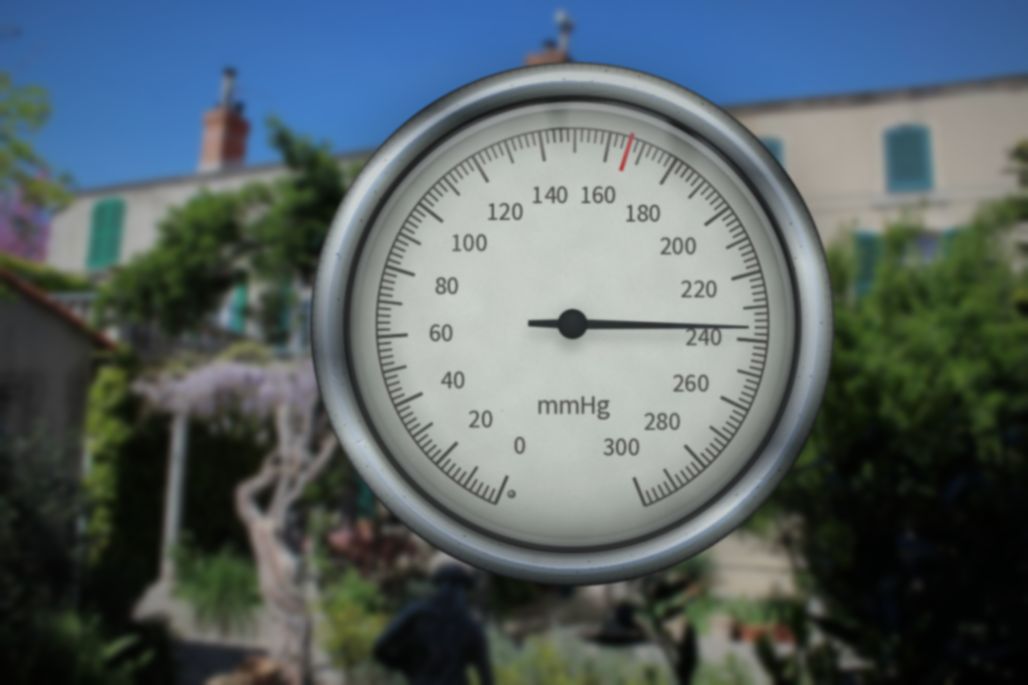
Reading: 236 mmHg
